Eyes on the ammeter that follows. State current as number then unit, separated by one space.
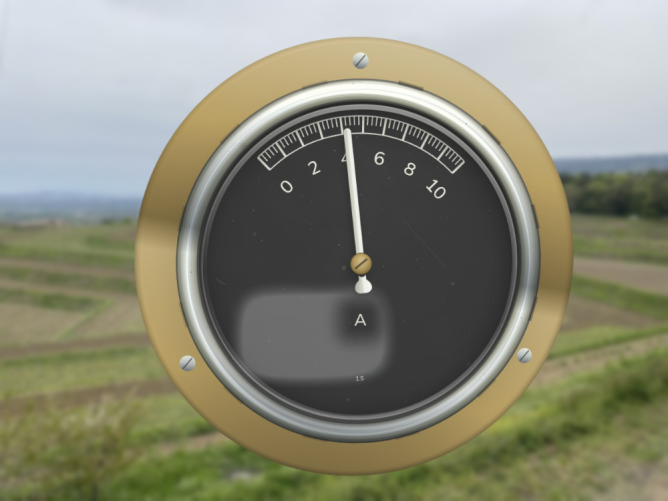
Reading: 4.2 A
